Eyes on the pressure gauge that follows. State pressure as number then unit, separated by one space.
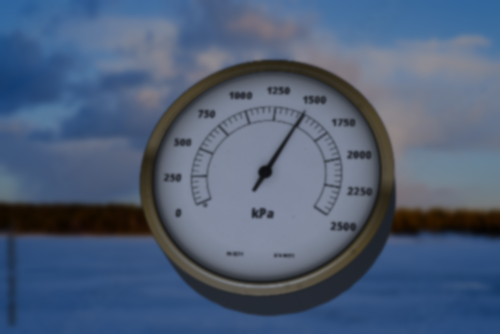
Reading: 1500 kPa
